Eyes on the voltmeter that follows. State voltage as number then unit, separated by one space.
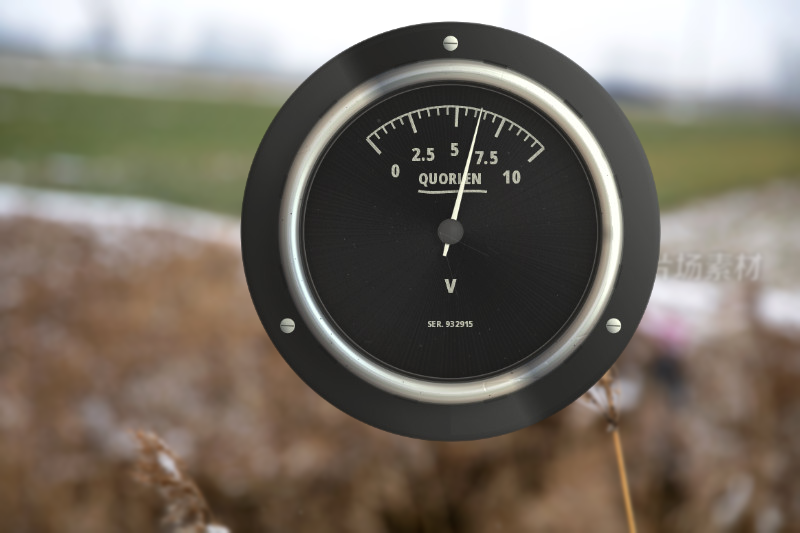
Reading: 6.25 V
